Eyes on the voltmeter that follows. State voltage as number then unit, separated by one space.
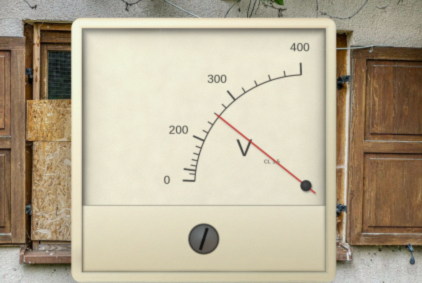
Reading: 260 V
